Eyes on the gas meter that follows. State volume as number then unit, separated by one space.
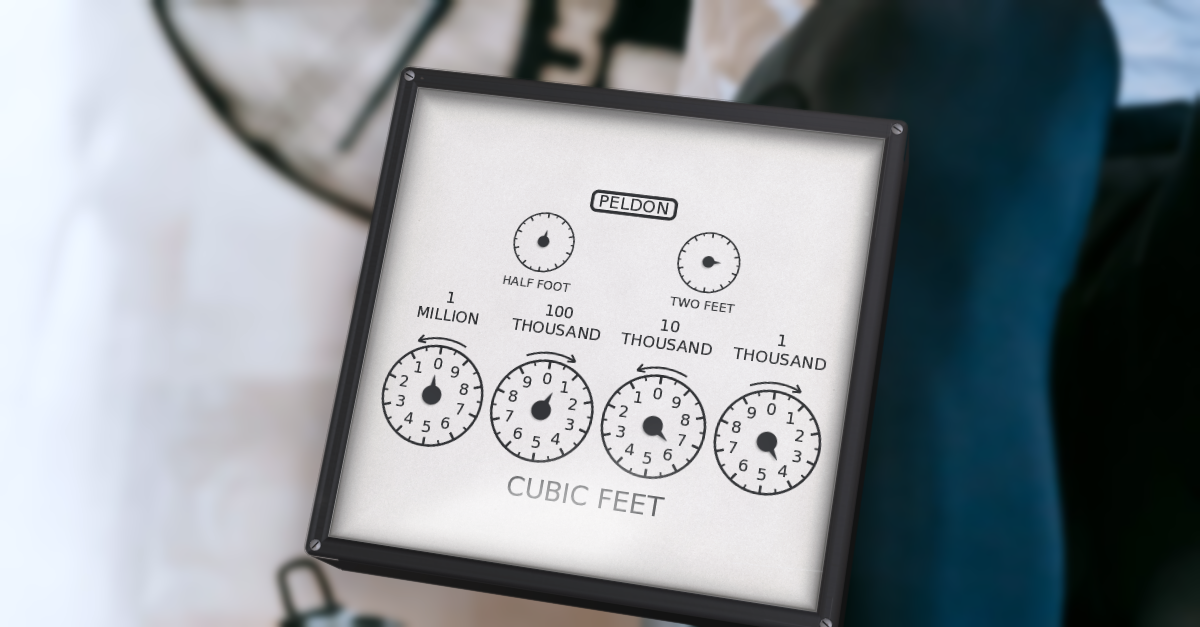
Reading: 6400 ft³
